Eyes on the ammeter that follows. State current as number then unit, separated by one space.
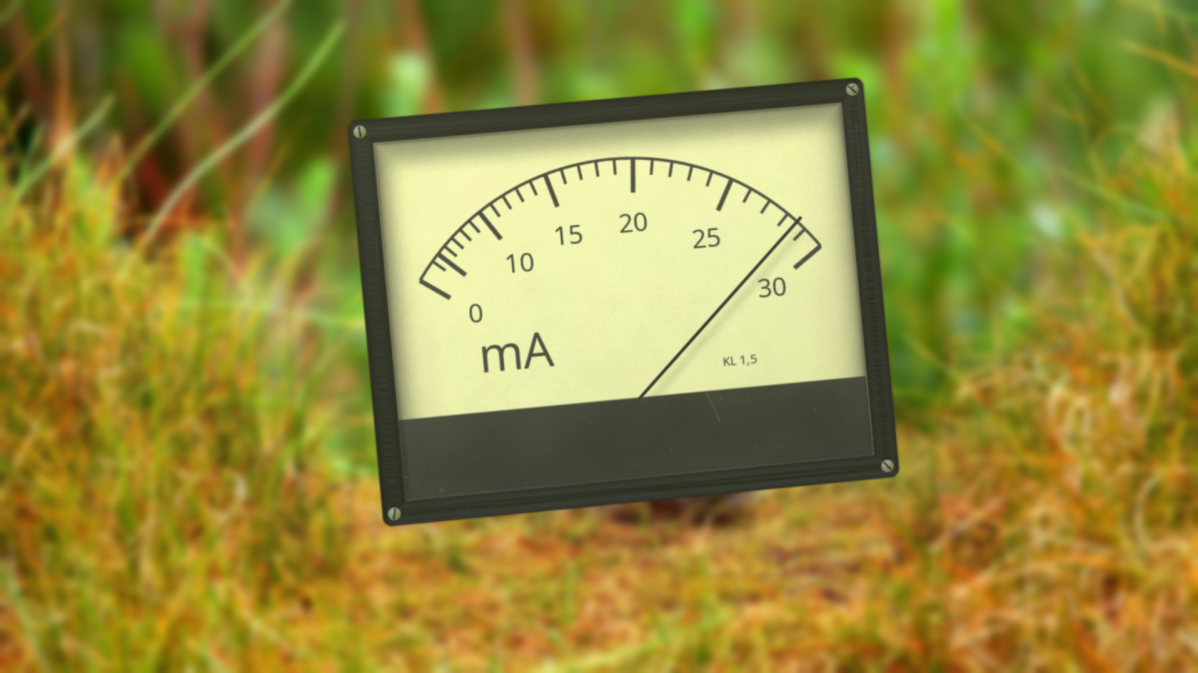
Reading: 28.5 mA
